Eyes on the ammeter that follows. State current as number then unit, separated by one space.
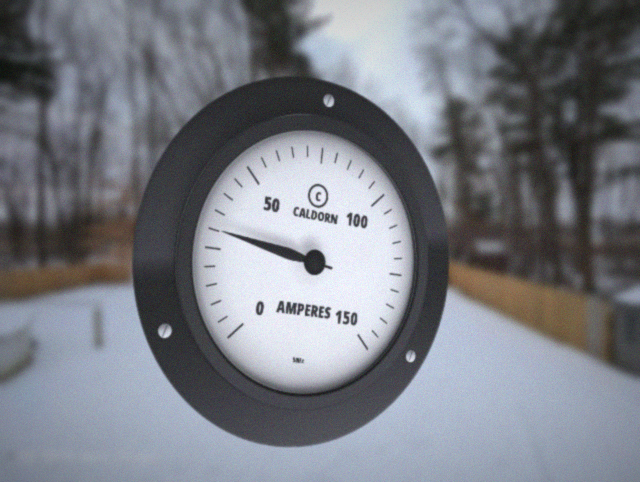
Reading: 30 A
